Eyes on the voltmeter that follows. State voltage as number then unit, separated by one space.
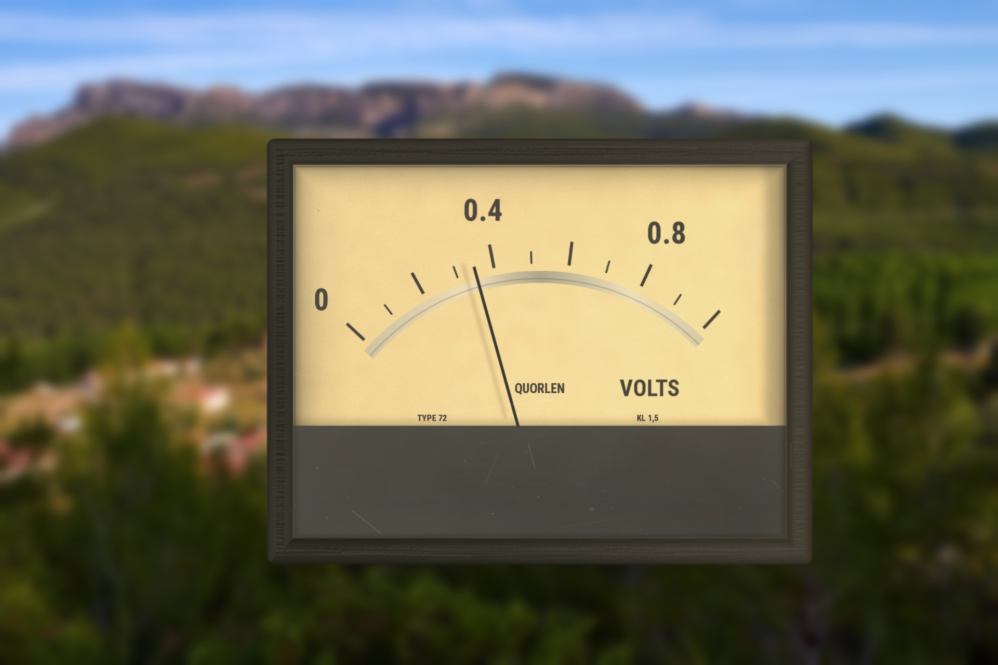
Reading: 0.35 V
